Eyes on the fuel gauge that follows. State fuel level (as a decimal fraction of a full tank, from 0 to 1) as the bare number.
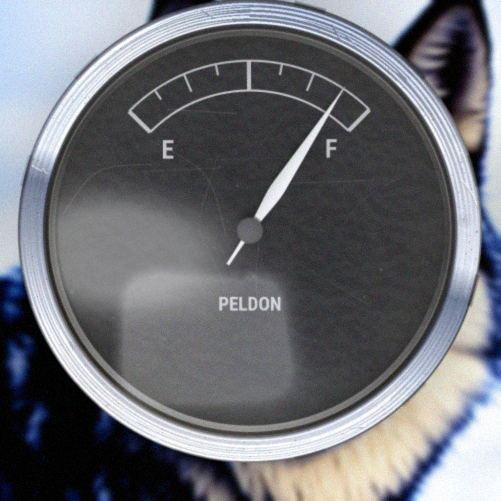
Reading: 0.875
